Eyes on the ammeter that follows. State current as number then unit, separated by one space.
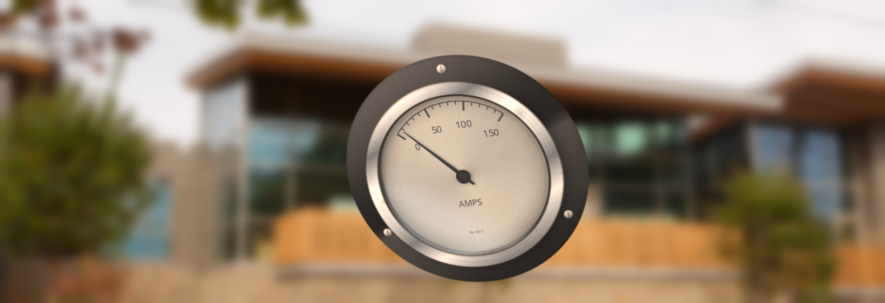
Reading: 10 A
